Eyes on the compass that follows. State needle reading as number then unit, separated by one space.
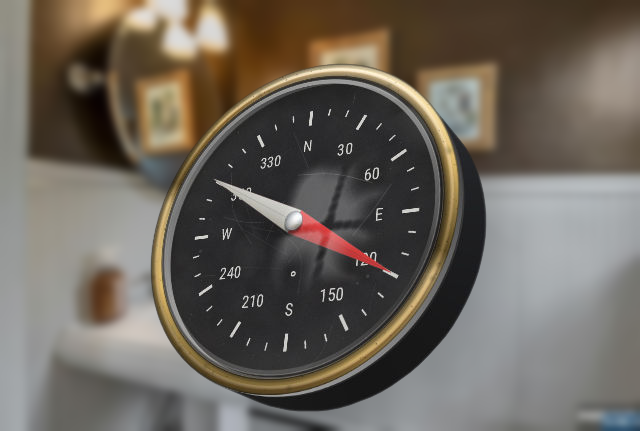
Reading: 120 °
